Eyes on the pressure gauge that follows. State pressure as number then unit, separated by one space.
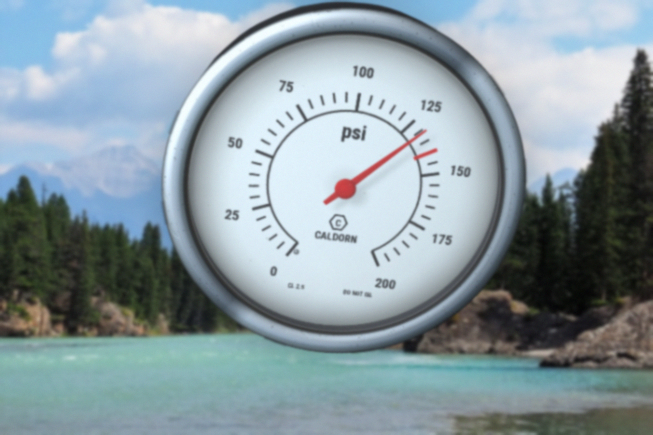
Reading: 130 psi
